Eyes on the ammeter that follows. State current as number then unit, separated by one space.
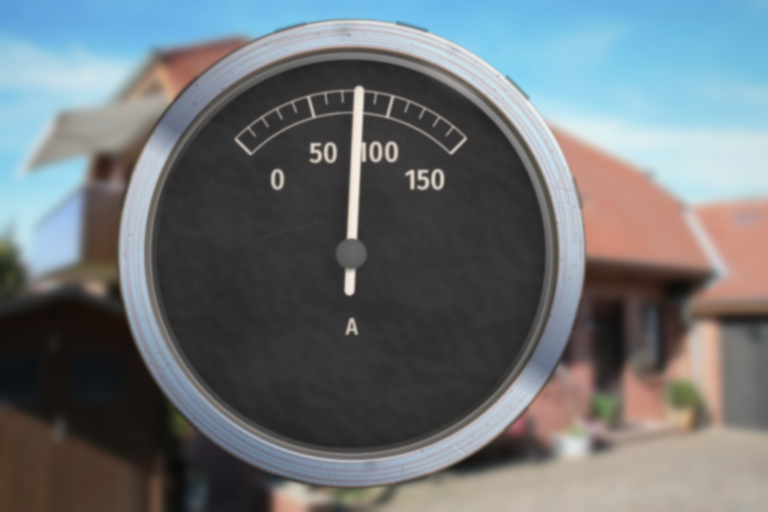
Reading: 80 A
